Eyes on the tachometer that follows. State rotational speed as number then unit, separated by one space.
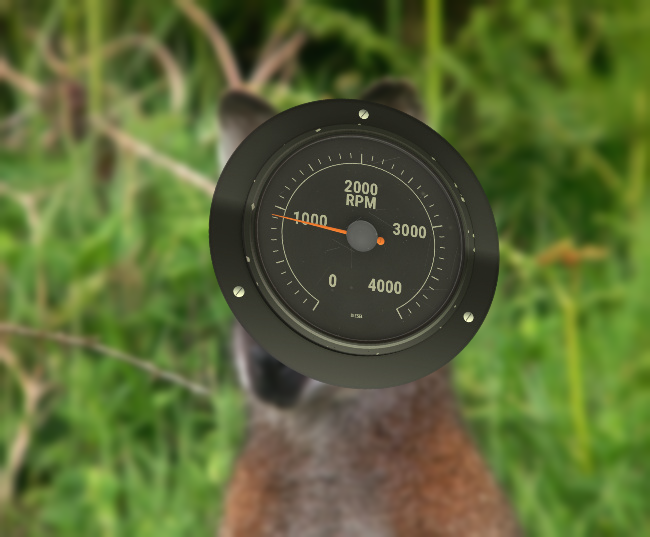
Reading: 900 rpm
